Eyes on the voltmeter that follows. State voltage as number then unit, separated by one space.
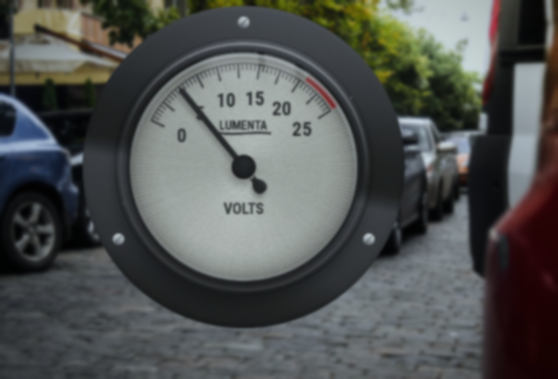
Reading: 5 V
